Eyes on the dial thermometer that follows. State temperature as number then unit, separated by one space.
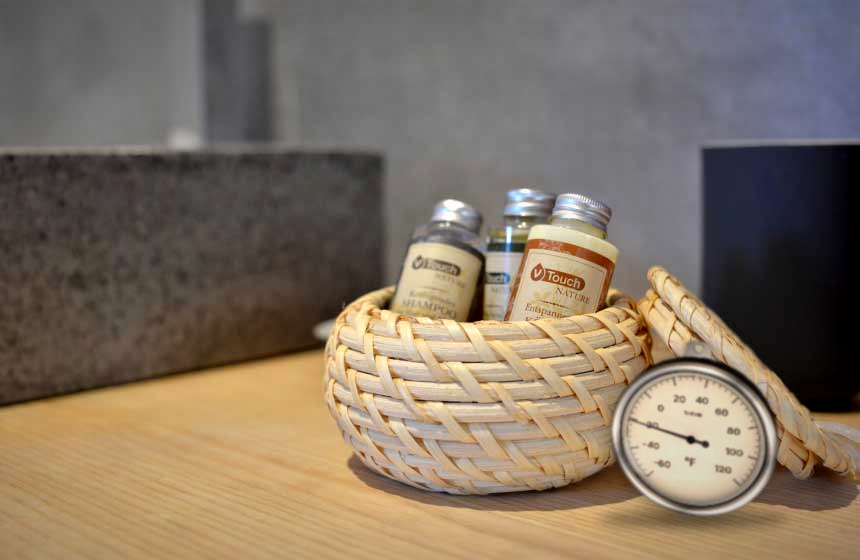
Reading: -20 °F
